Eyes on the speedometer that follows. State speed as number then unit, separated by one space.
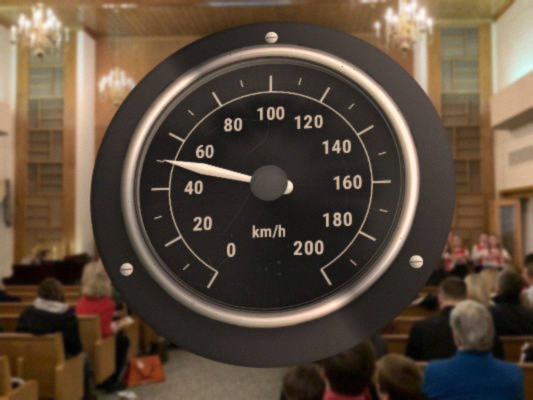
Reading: 50 km/h
